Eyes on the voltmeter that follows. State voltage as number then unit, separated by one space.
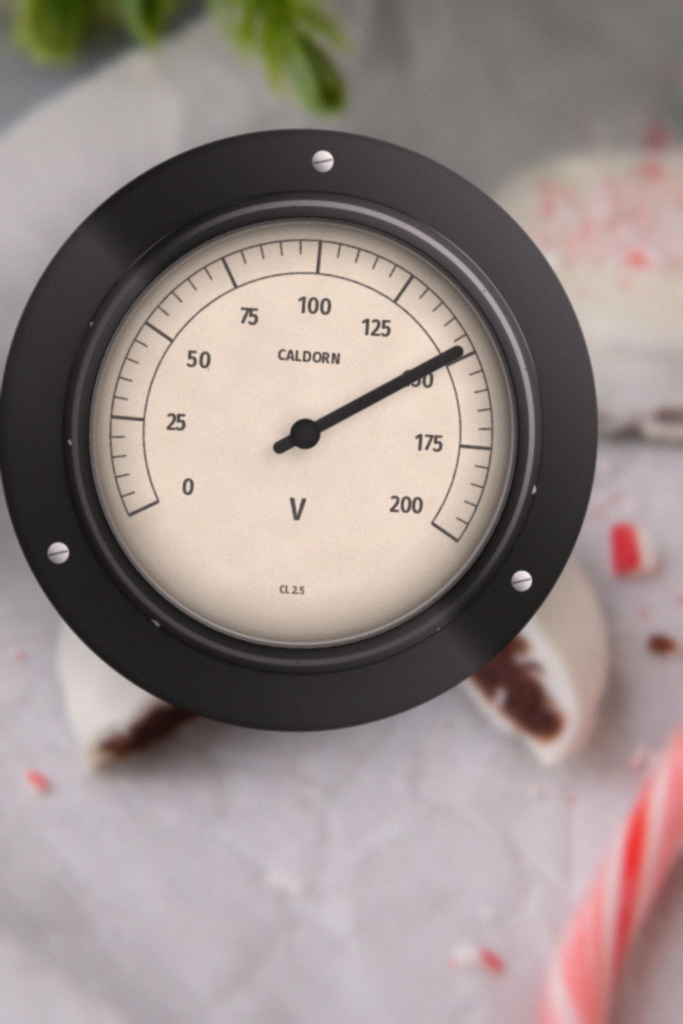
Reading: 147.5 V
